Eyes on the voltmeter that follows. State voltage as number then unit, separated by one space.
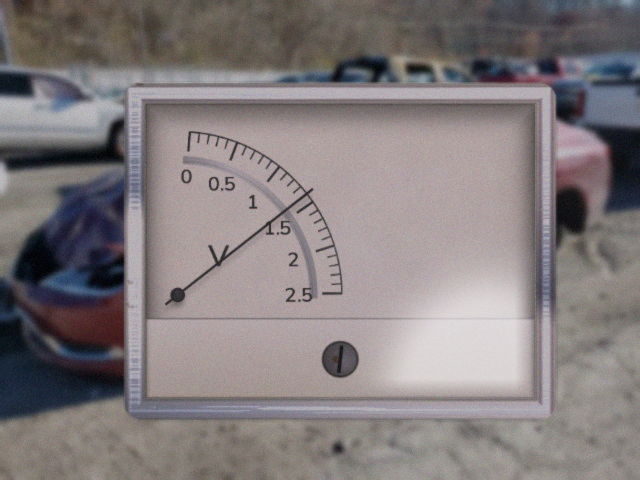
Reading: 1.4 V
